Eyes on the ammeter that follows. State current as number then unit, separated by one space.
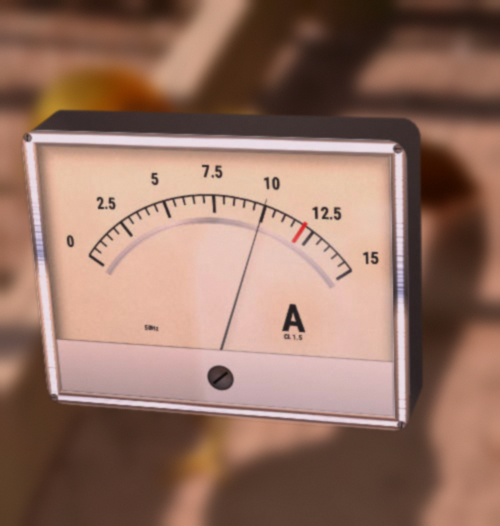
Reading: 10 A
